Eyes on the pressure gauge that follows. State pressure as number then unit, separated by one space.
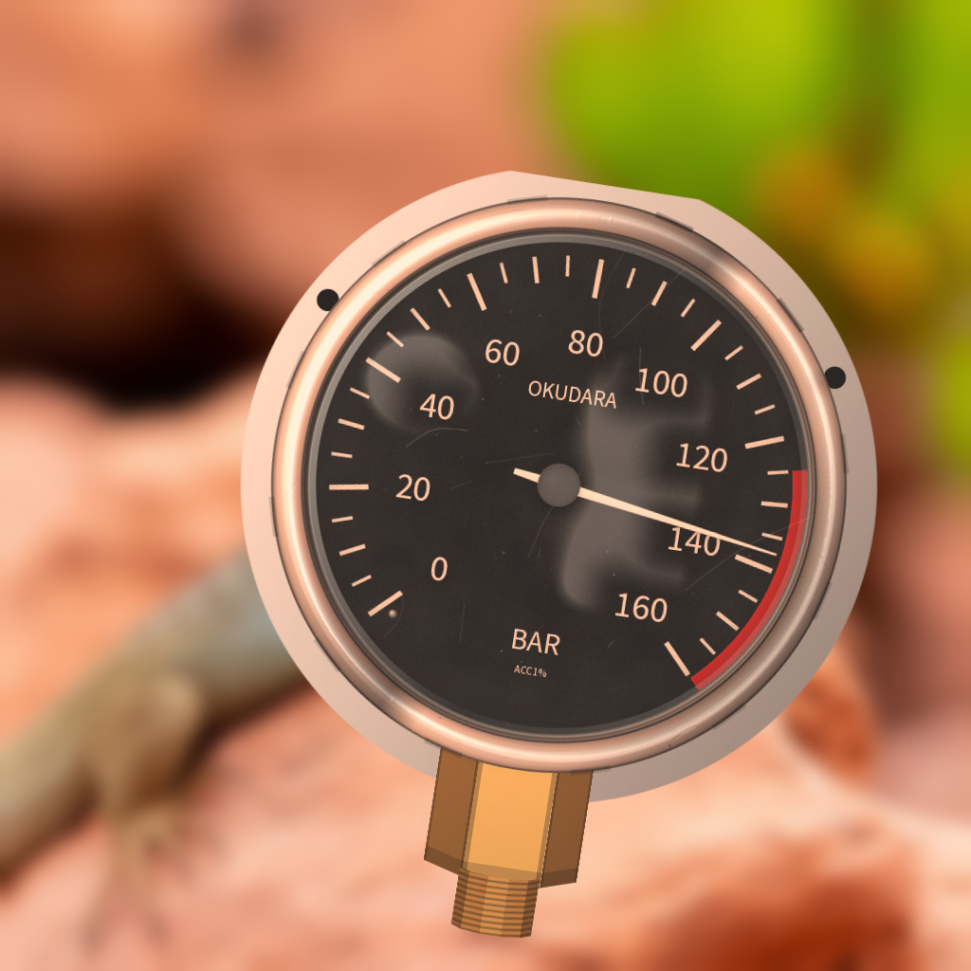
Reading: 137.5 bar
